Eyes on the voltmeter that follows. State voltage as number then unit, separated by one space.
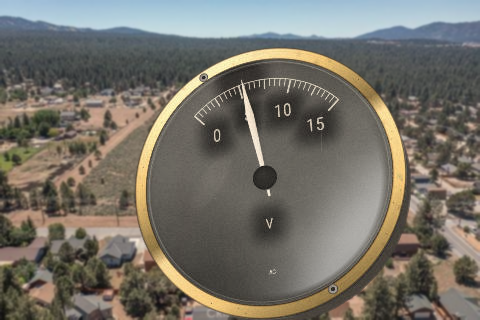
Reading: 5.5 V
